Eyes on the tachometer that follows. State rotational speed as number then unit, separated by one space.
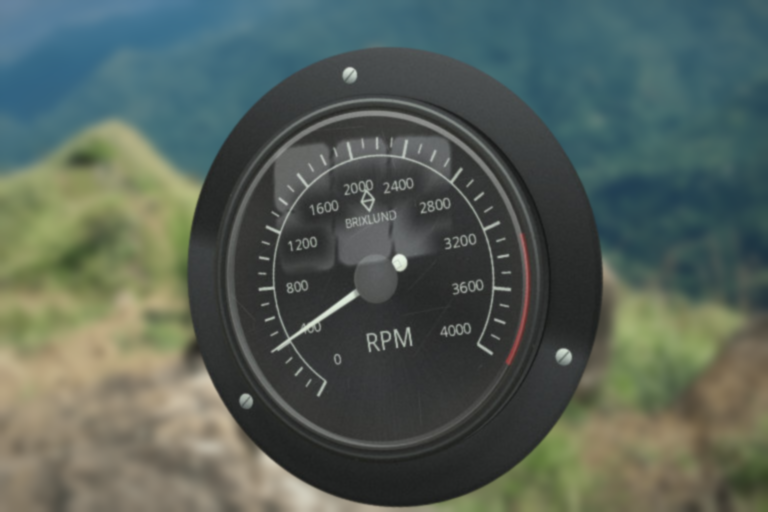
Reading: 400 rpm
